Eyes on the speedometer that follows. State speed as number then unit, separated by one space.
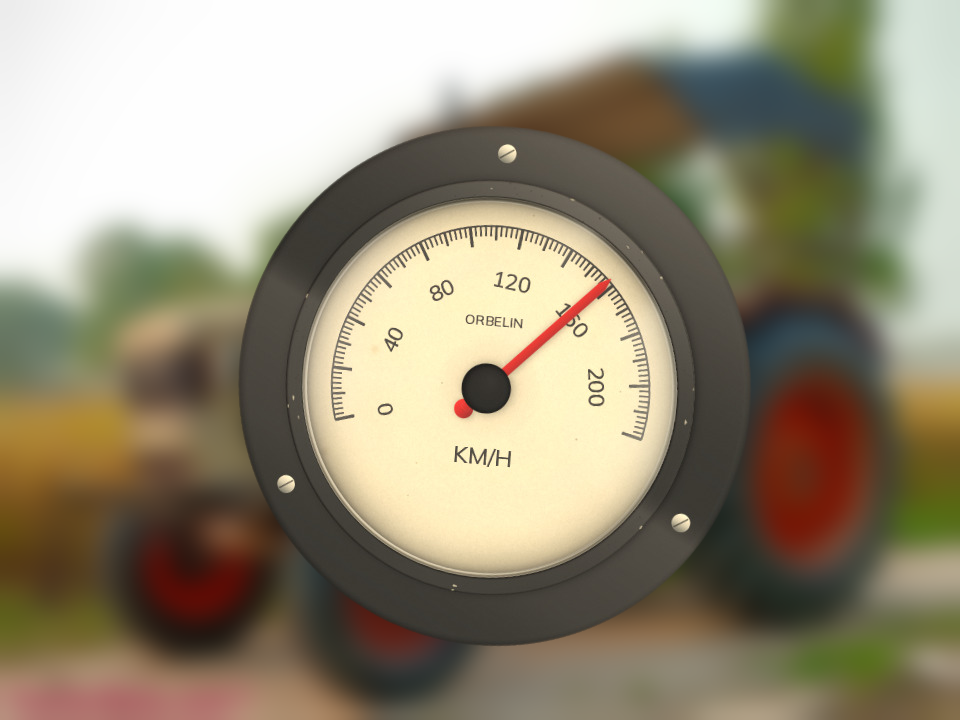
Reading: 158 km/h
